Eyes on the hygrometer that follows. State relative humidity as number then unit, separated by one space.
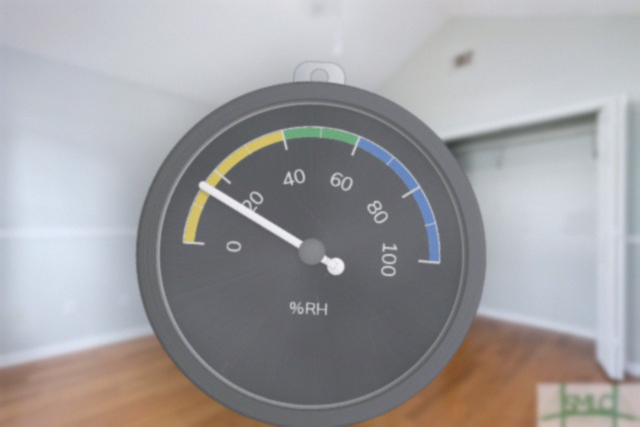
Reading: 15 %
